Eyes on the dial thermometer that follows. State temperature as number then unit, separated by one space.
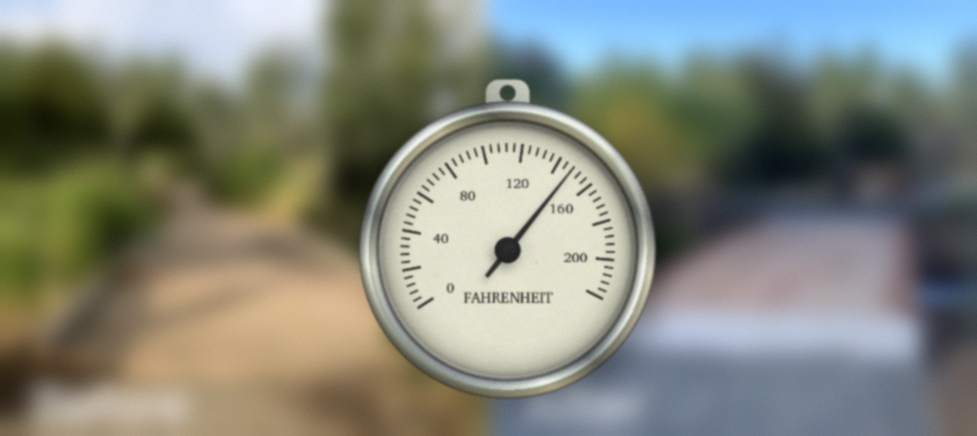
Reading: 148 °F
